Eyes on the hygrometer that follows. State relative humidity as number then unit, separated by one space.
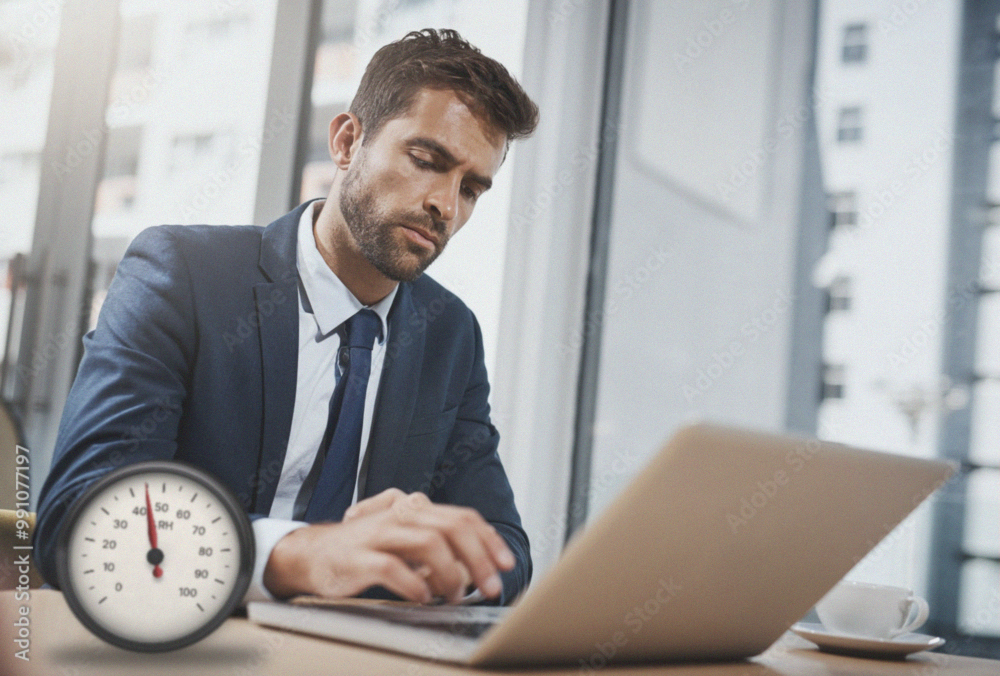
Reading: 45 %
